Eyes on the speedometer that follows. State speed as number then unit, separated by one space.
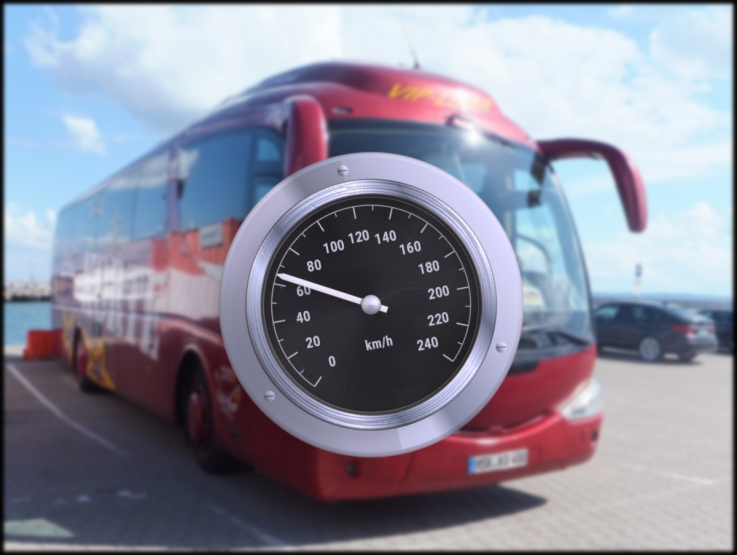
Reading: 65 km/h
